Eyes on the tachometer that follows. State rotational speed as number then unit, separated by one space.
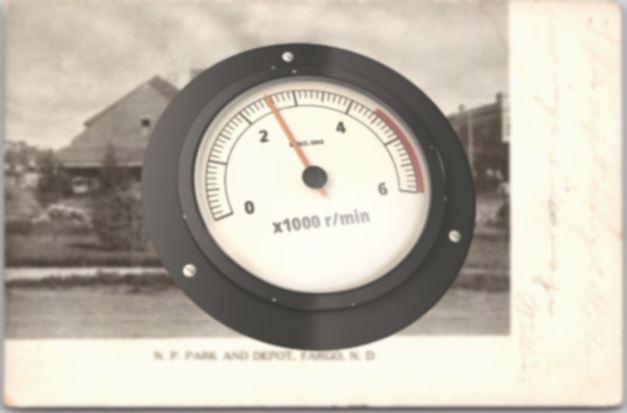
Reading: 2500 rpm
